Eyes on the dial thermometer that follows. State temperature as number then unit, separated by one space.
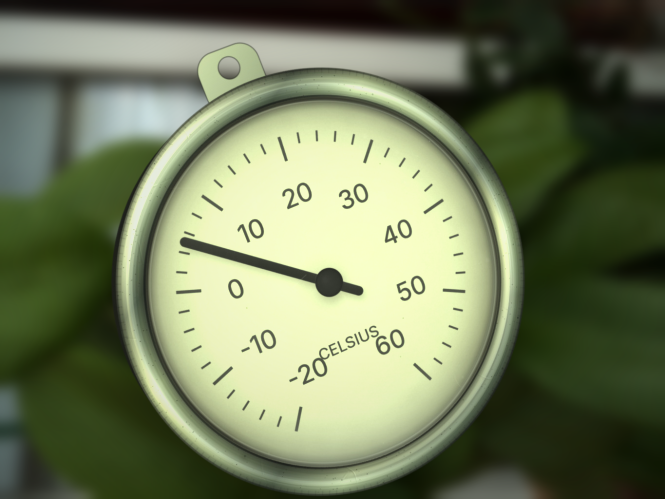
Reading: 5 °C
